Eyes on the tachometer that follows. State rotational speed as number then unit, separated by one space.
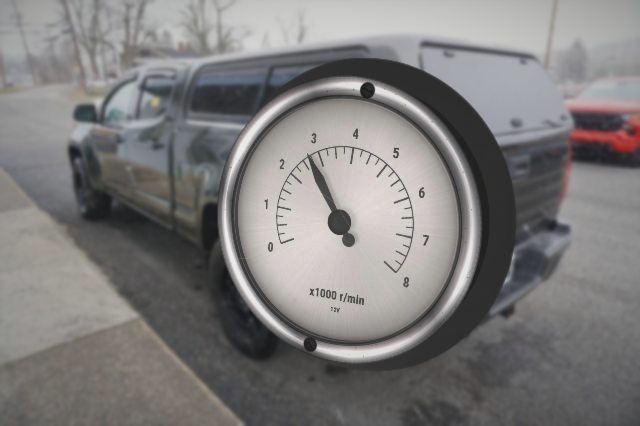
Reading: 2750 rpm
